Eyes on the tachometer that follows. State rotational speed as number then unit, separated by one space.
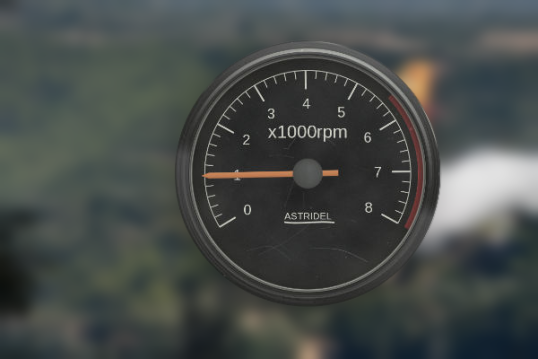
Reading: 1000 rpm
